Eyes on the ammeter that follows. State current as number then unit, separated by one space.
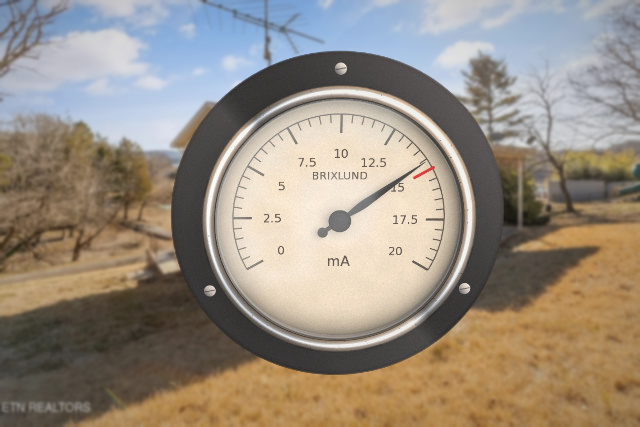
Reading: 14.5 mA
